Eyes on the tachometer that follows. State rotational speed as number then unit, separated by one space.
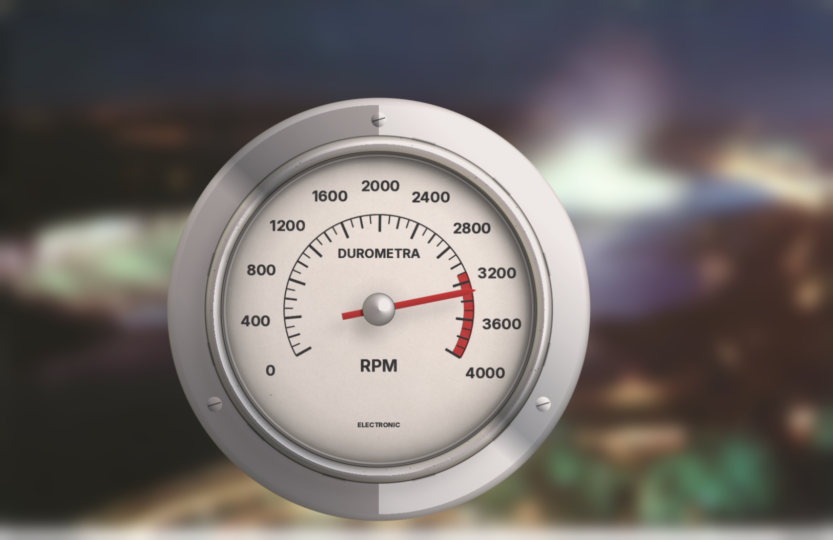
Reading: 3300 rpm
